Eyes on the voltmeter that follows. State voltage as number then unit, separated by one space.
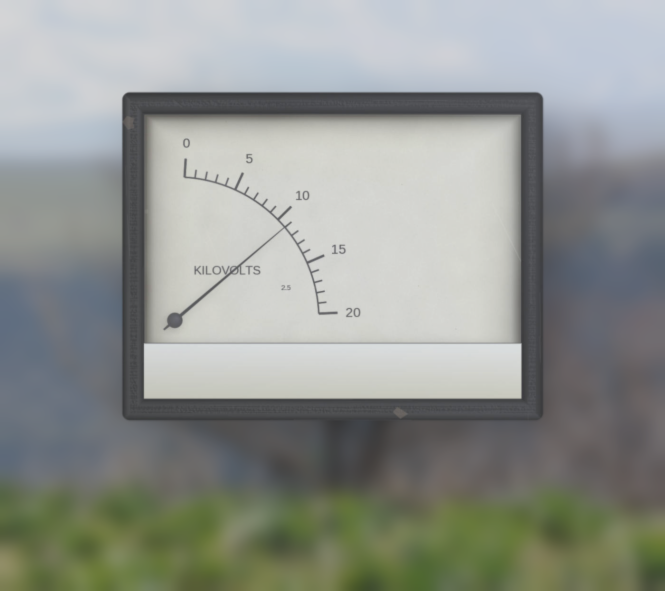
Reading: 11 kV
